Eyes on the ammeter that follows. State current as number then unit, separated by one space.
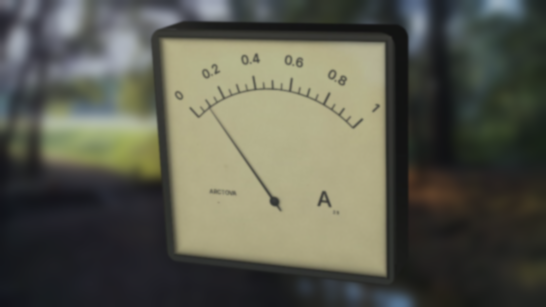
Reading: 0.1 A
